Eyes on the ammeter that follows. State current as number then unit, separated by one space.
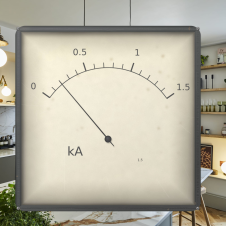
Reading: 0.2 kA
